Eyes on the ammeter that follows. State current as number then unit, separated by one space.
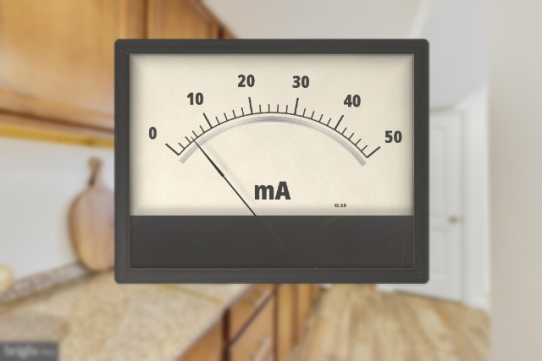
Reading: 5 mA
